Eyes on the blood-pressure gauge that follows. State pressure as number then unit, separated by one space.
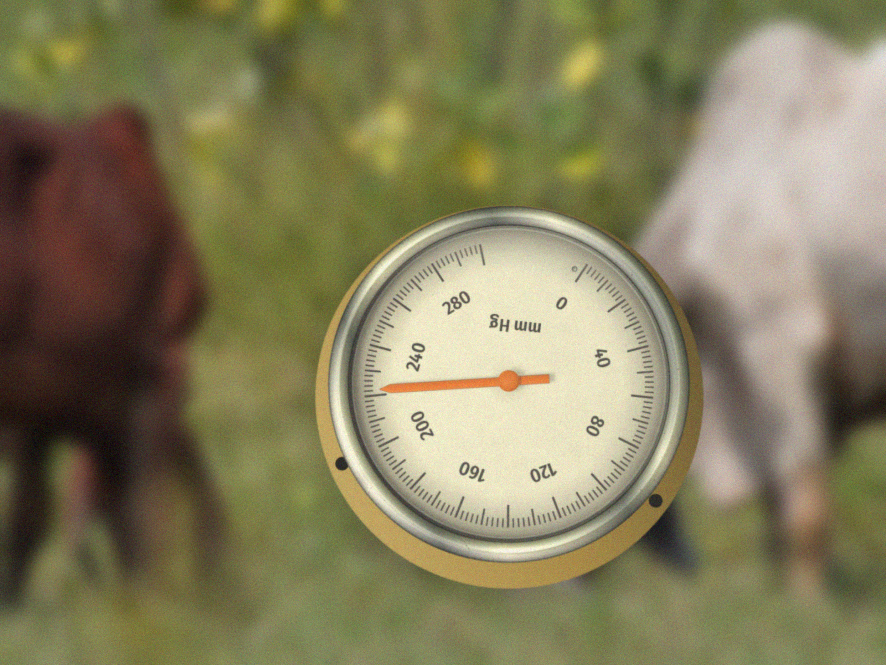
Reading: 222 mmHg
